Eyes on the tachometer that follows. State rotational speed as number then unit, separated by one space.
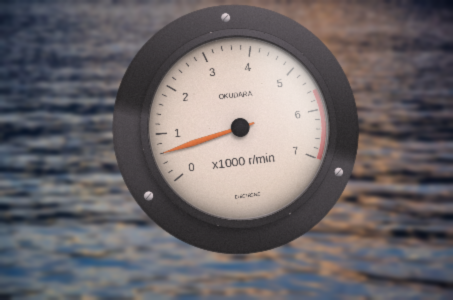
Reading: 600 rpm
